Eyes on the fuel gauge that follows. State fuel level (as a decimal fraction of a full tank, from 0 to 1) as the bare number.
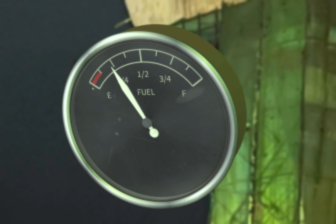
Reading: 0.25
